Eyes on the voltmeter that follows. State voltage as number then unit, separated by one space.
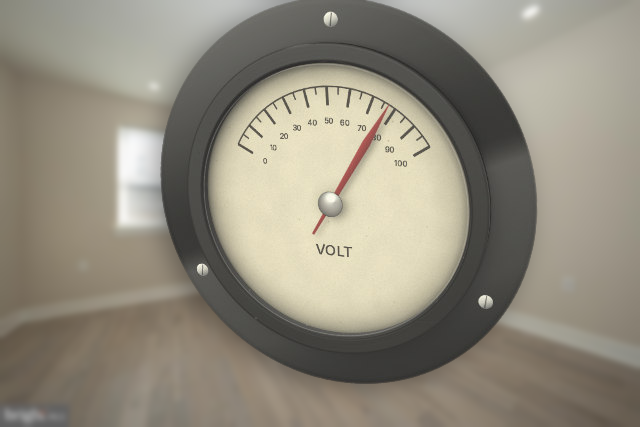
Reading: 77.5 V
